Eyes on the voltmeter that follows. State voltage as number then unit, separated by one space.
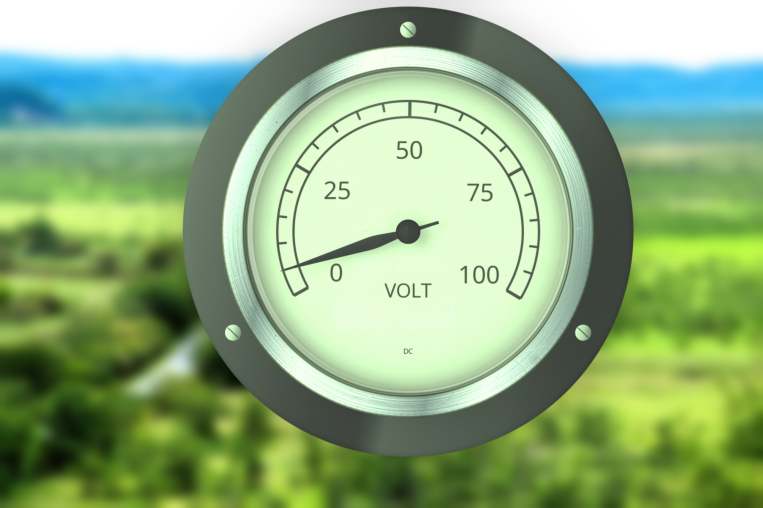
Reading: 5 V
